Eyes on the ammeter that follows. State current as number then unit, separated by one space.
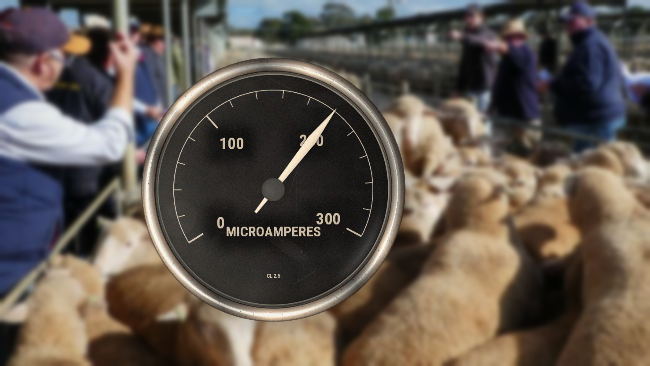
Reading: 200 µA
